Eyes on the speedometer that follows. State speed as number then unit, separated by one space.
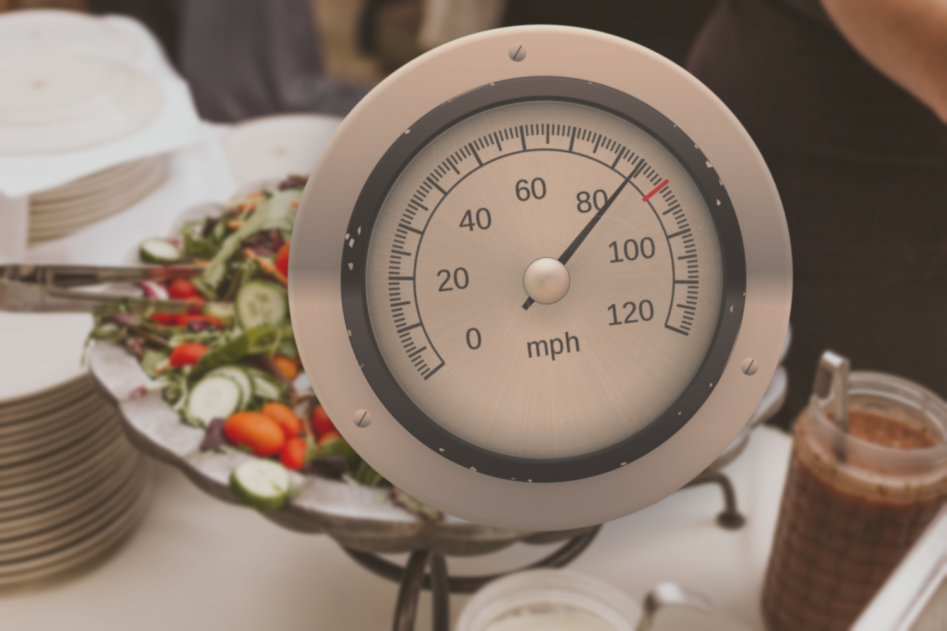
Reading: 84 mph
